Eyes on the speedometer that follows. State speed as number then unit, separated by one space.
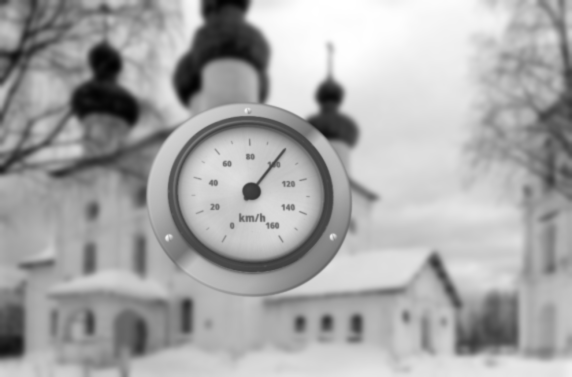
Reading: 100 km/h
